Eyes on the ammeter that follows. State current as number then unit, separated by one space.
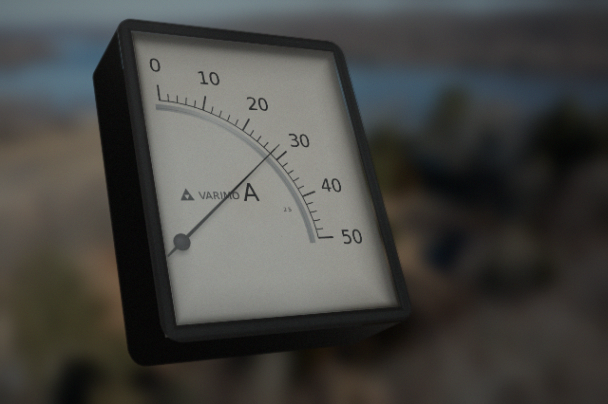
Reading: 28 A
